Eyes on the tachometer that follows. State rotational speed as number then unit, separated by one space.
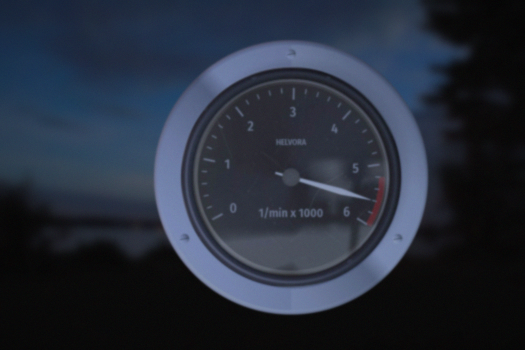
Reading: 5600 rpm
